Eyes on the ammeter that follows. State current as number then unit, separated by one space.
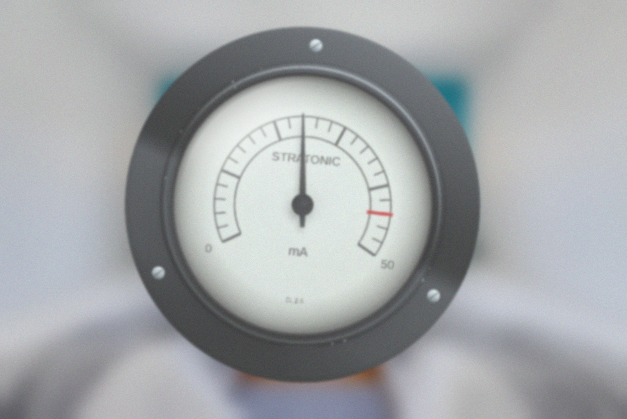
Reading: 24 mA
